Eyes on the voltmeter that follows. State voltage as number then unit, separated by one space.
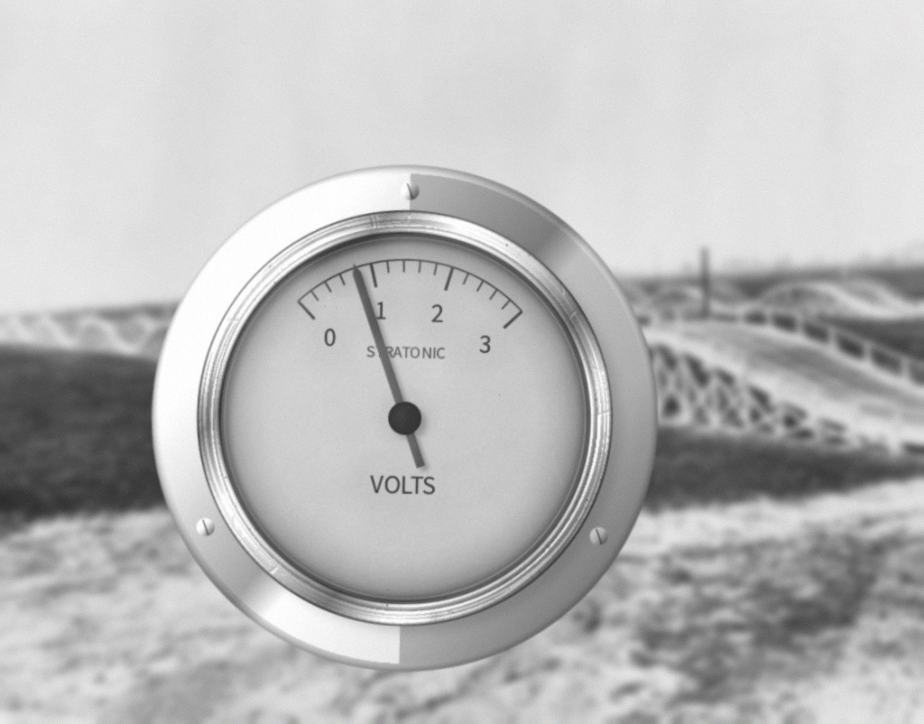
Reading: 0.8 V
